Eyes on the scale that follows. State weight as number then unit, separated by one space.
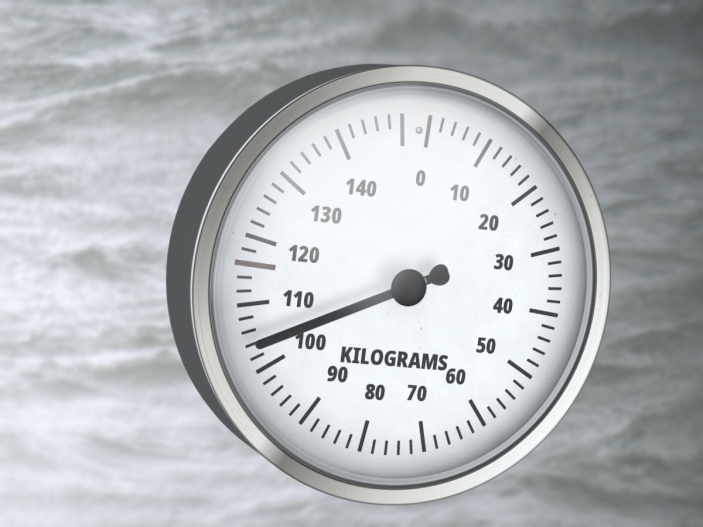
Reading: 104 kg
